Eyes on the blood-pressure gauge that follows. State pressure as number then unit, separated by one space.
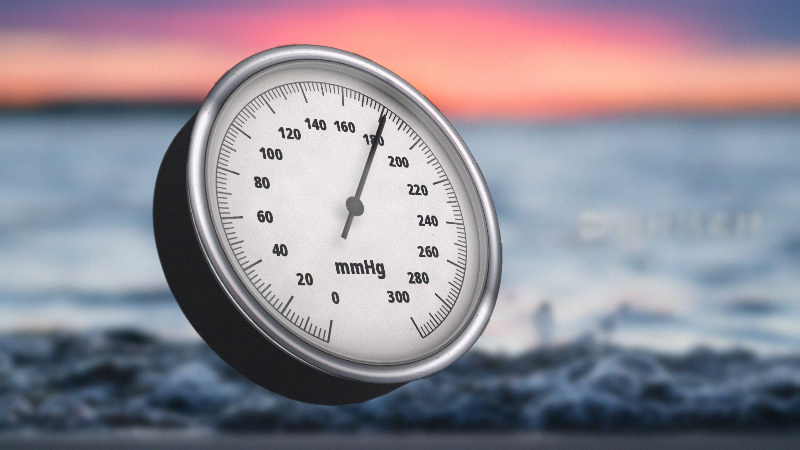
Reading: 180 mmHg
